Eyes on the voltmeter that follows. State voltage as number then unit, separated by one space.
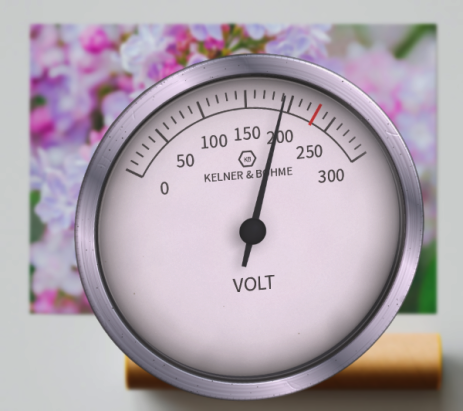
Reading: 190 V
